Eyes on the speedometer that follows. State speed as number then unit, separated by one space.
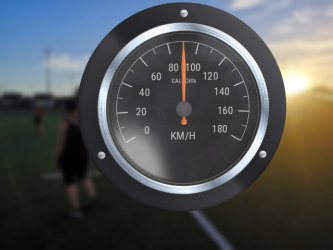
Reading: 90 km/h
